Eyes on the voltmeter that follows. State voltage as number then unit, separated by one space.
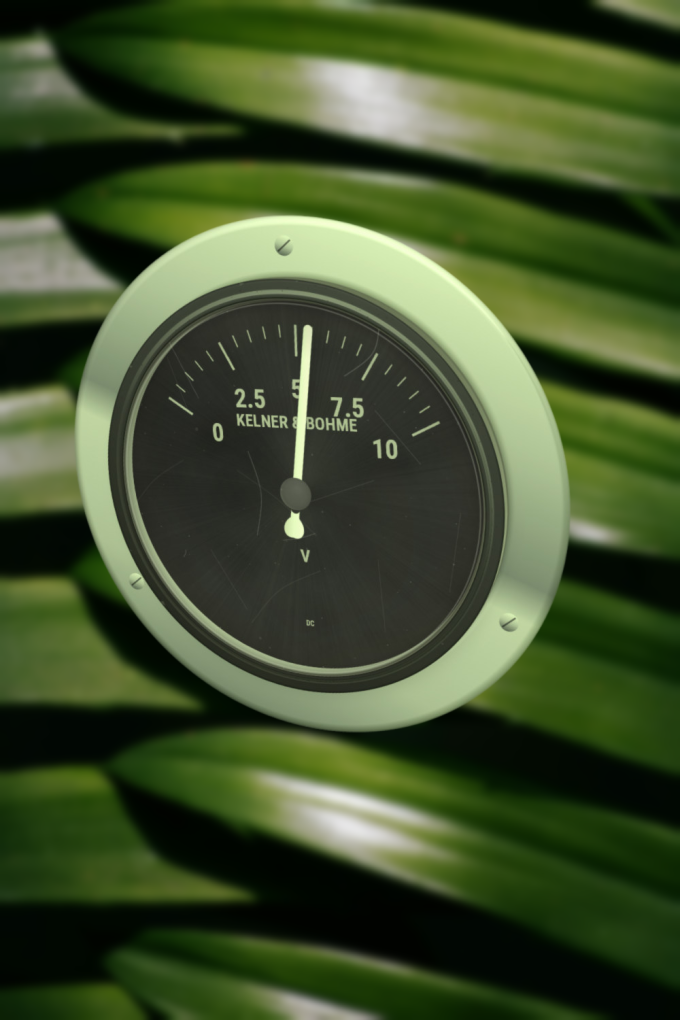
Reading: 5.5 V
